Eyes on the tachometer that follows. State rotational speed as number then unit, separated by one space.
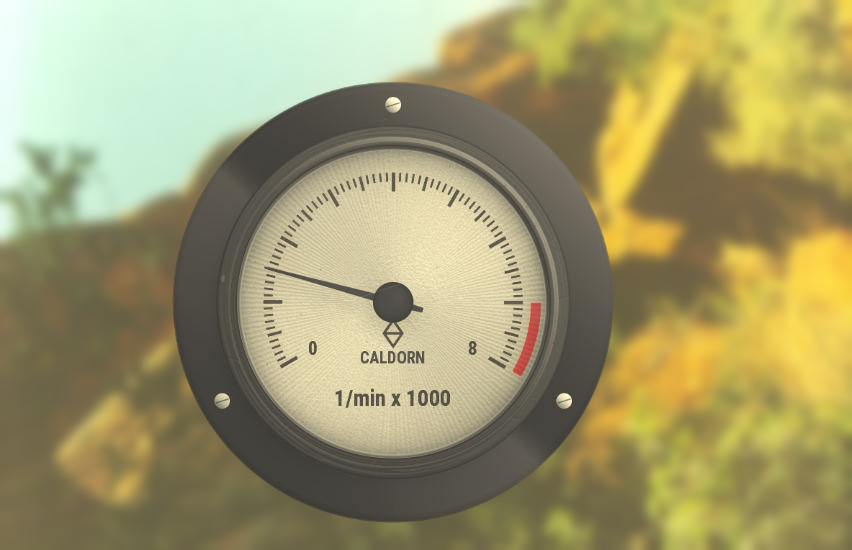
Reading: 1500 rpm
